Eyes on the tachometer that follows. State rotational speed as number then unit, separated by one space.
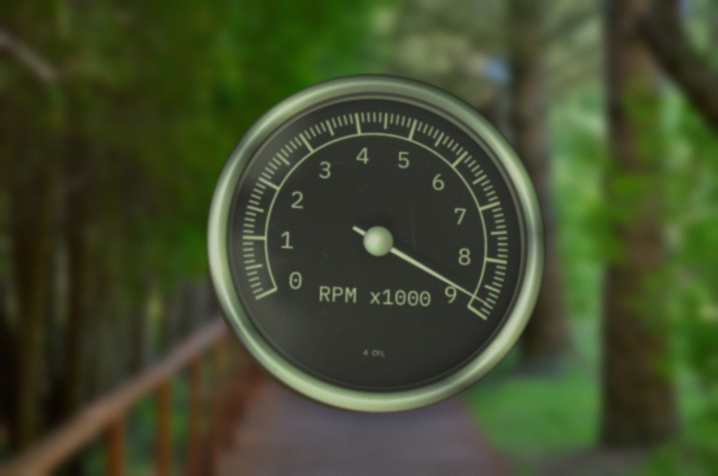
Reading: 8800 rpm
